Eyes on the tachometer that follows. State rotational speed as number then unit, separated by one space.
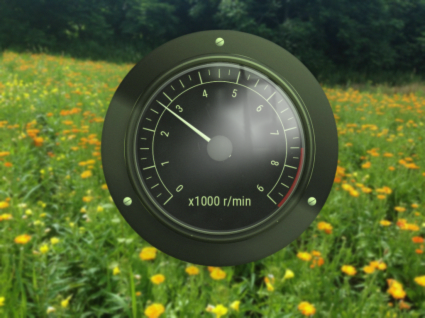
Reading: 2750 rpm
